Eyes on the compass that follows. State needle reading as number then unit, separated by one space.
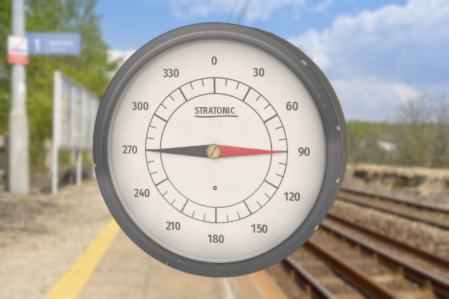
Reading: 90 °
